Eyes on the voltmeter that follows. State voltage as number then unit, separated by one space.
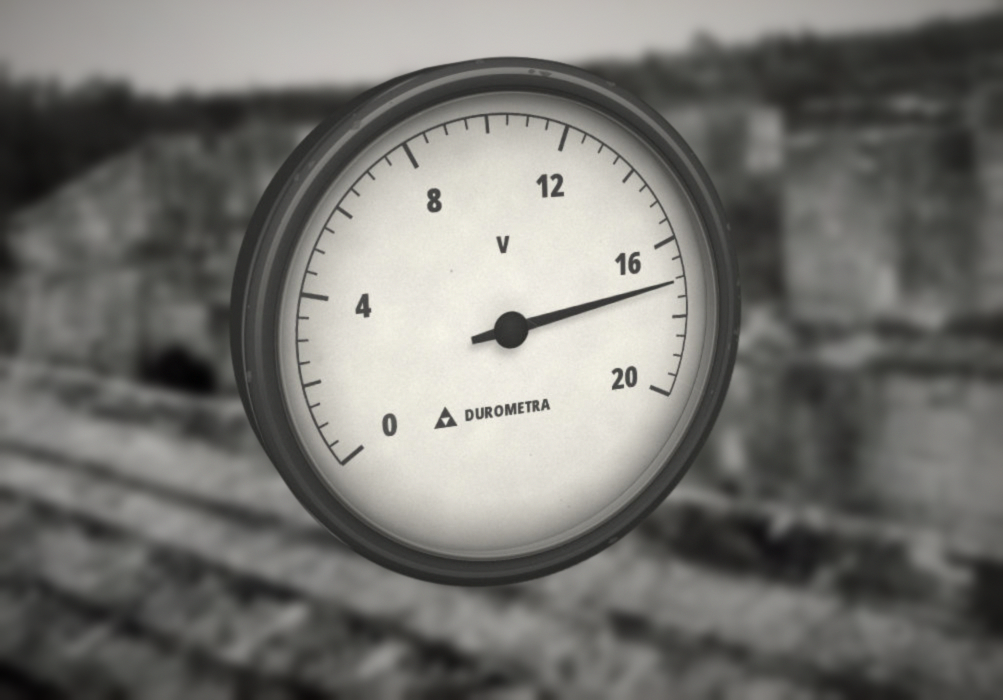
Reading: 17 V
